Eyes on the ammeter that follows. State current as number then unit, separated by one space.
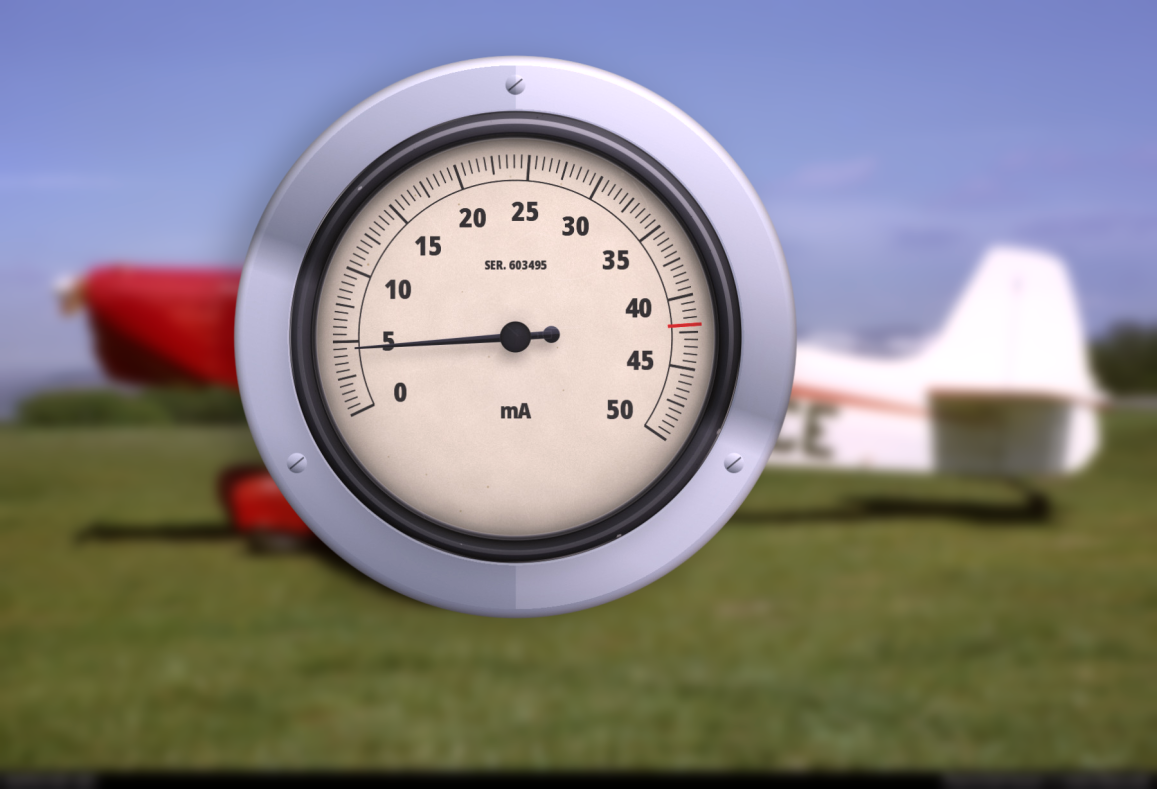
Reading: 4.5 mA
